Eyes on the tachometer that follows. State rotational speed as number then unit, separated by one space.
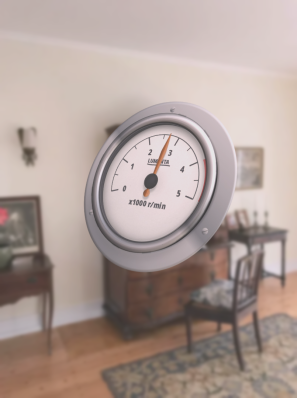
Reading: 2750 rpm
